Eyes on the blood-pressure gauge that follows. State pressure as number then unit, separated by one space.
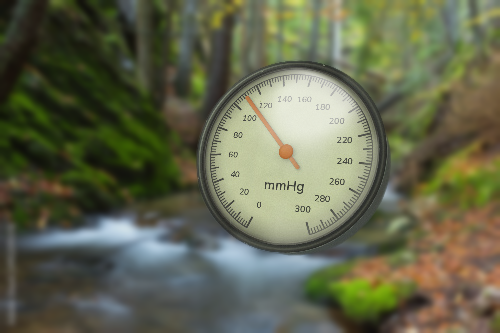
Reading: 110 mmHg
